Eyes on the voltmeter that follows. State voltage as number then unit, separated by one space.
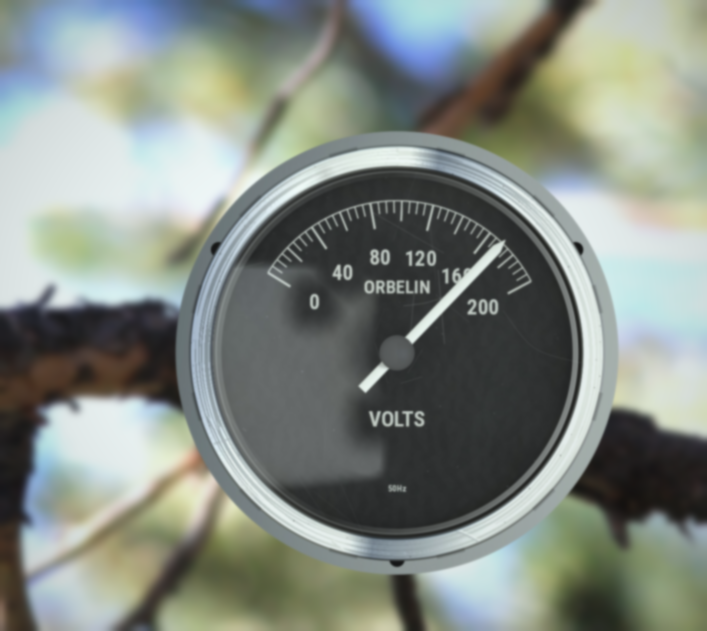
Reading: 170 V
